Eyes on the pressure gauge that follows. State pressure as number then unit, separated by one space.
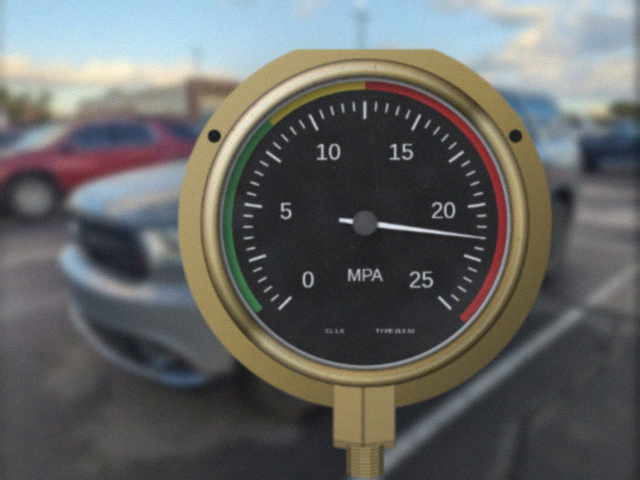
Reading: 21.5 MPa
